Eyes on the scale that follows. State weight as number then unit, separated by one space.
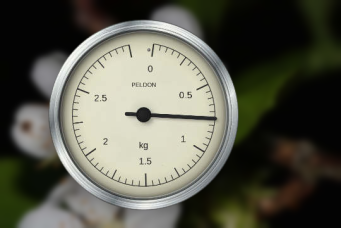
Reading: 0.75 kg
